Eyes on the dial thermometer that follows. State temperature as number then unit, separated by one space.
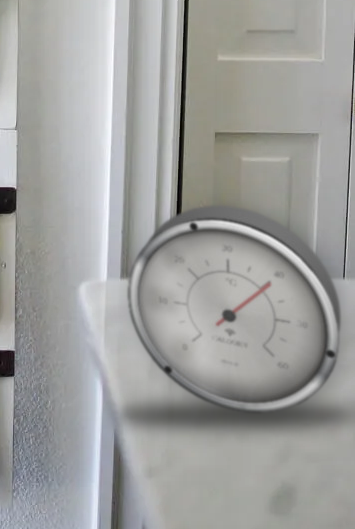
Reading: 40 °C
